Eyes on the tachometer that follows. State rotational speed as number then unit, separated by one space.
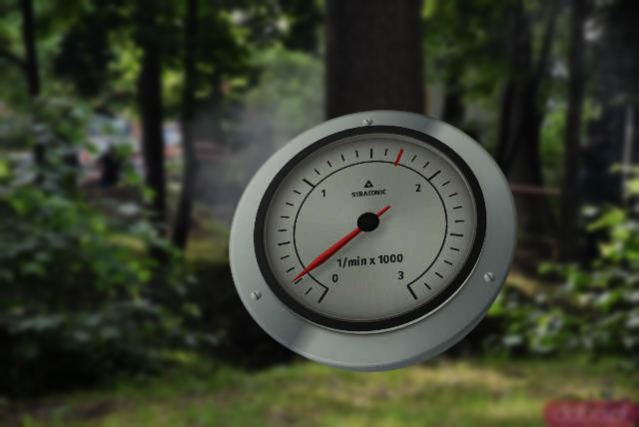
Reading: 200 rpm
